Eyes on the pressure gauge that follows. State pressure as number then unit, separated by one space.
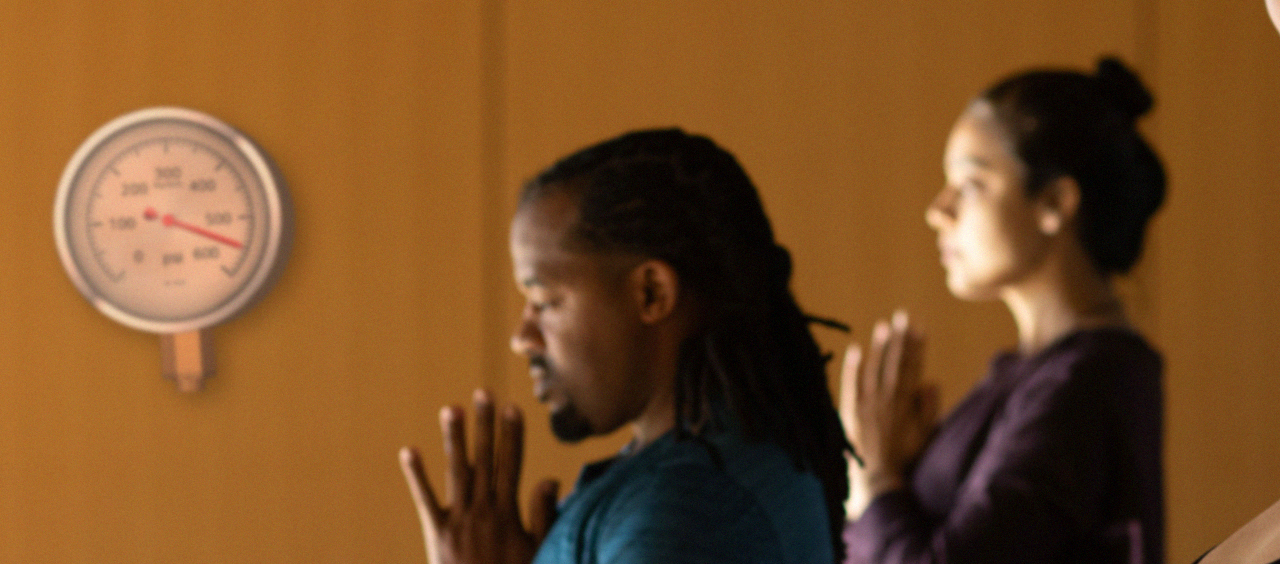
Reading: 550 psi
